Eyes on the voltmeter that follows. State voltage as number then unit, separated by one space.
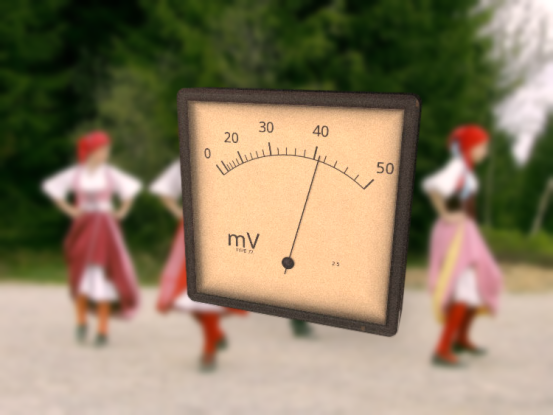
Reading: 41 mV
